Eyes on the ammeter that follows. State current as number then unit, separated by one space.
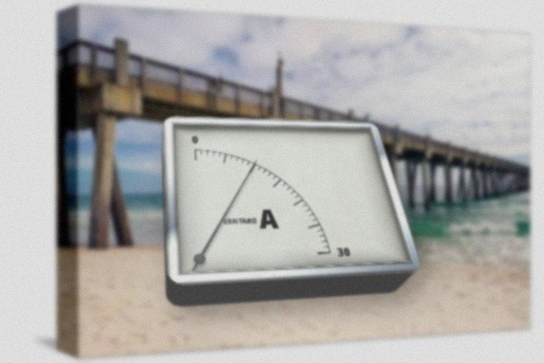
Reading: 10 A
